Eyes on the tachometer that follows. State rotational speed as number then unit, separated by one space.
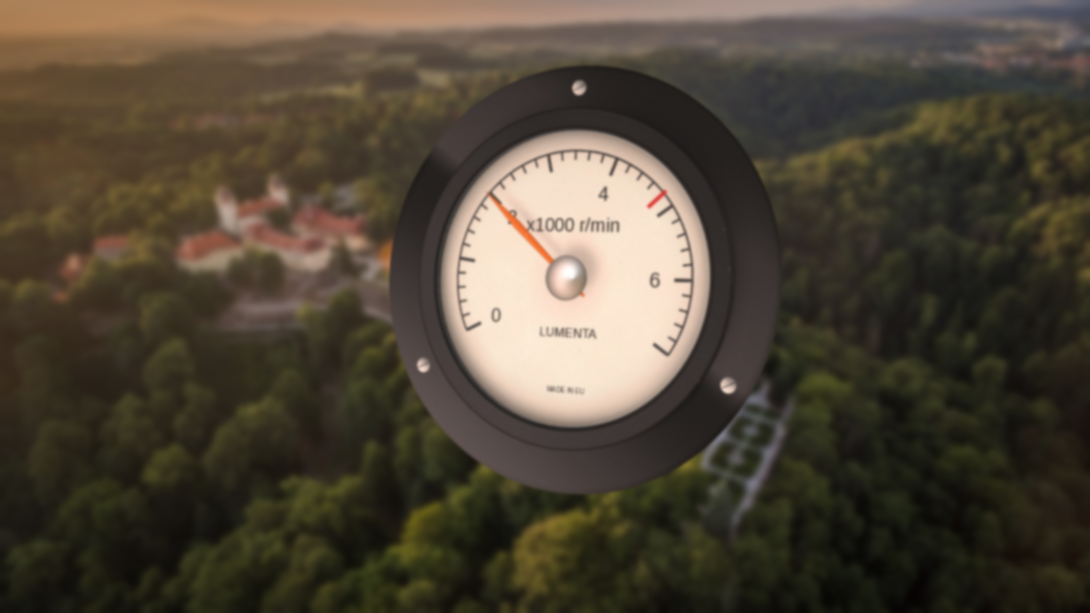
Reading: 2000 rpm
